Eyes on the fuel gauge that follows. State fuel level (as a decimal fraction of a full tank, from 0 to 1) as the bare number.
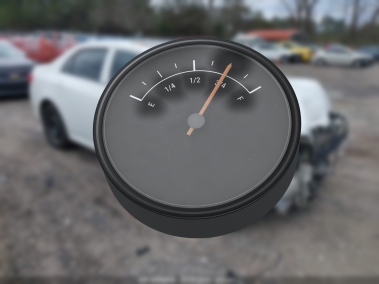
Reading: 0.75
